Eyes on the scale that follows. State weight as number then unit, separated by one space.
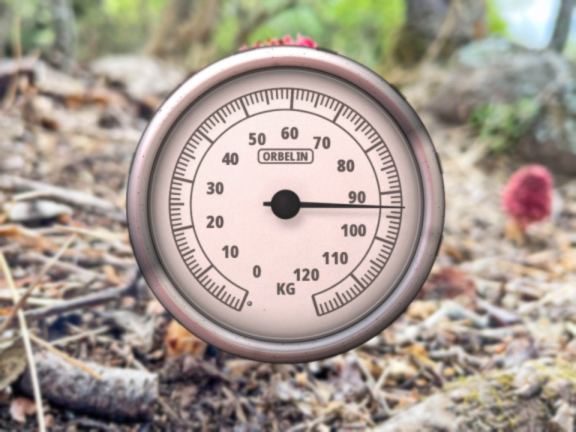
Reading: 93 kg
